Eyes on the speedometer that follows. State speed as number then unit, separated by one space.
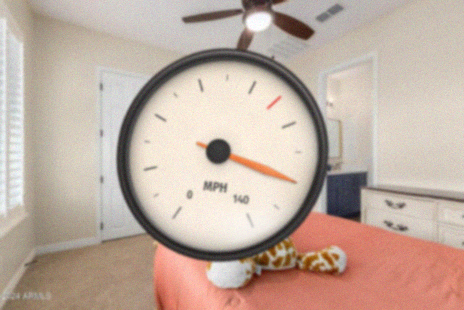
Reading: 120 mph
